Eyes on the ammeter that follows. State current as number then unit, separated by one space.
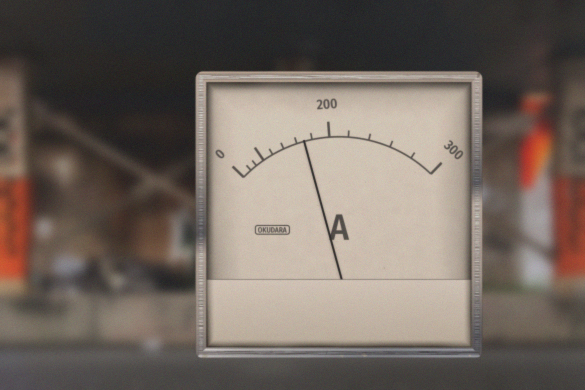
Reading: 170 A
